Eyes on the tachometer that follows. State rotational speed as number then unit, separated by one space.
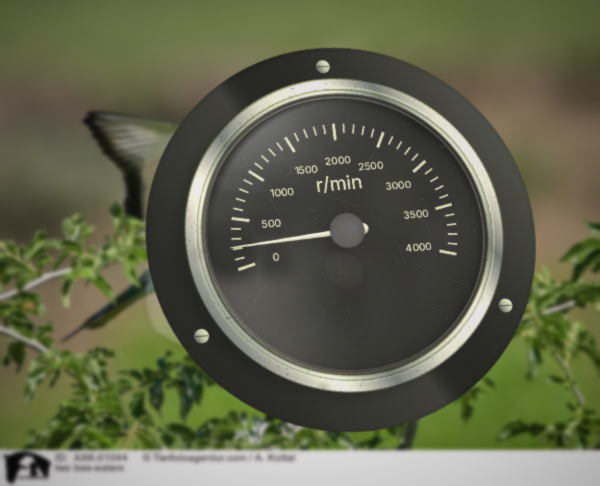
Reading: 200 rpm
